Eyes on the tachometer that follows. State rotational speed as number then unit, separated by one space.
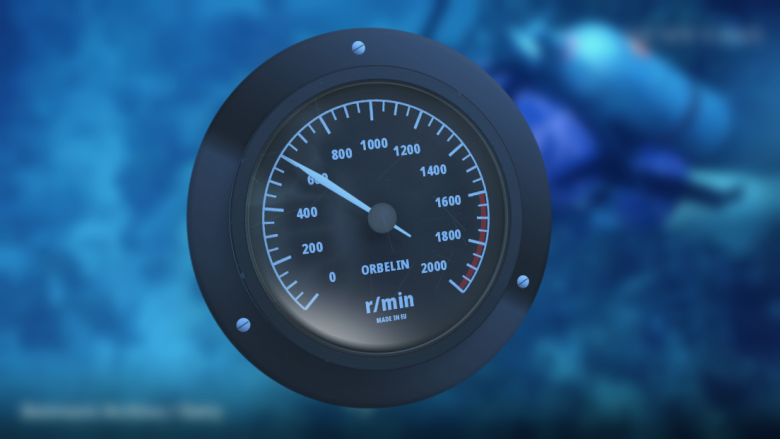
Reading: 600 rpm
